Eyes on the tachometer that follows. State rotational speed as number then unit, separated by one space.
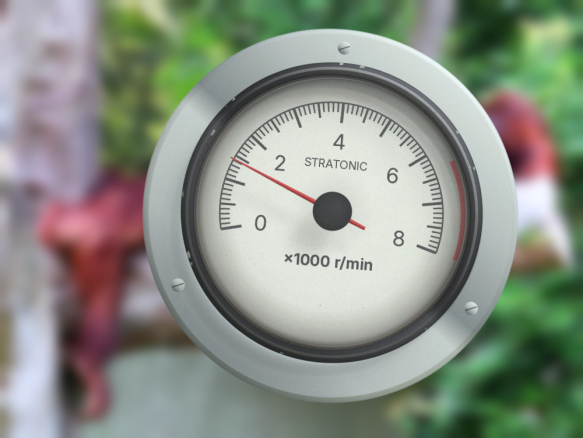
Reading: 1400 rpm
